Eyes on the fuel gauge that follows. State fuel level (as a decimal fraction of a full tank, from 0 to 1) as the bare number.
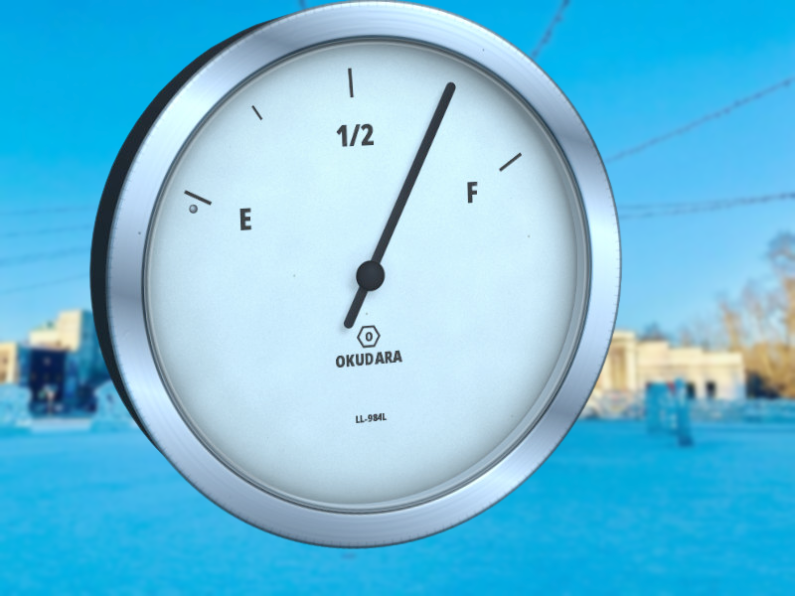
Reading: 0.75
